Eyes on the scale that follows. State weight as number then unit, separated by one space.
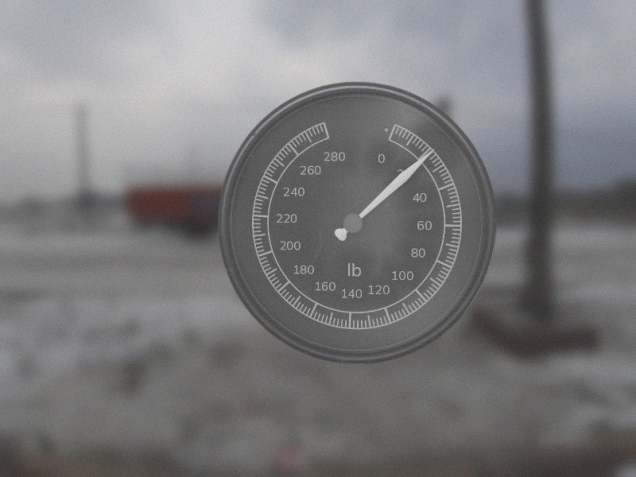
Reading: 22 lb
